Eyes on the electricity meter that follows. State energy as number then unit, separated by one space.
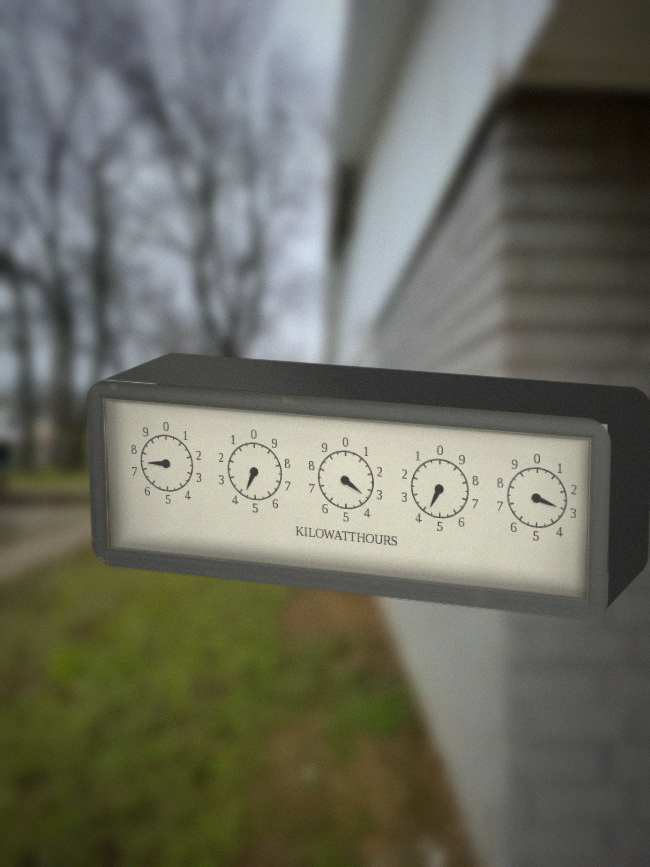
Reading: 74343 kWh
